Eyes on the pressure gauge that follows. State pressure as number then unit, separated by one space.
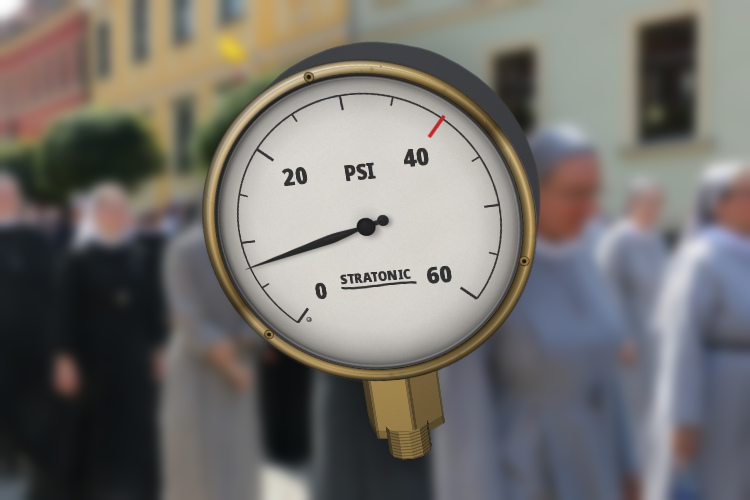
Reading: 7.5 psi
